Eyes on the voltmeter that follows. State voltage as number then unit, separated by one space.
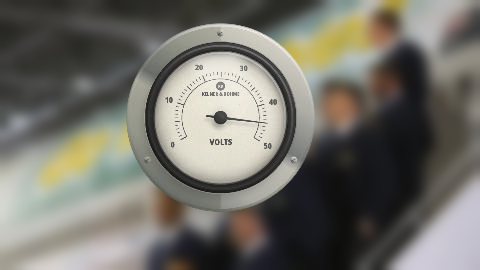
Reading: 45 V
